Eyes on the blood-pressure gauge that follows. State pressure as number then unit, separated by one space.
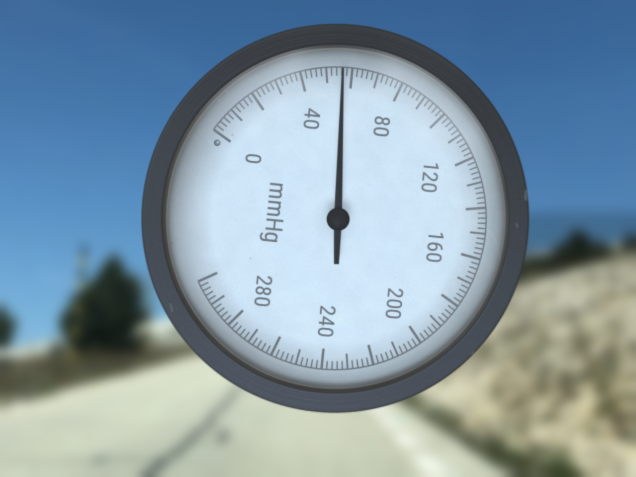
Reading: 56 mmHg
